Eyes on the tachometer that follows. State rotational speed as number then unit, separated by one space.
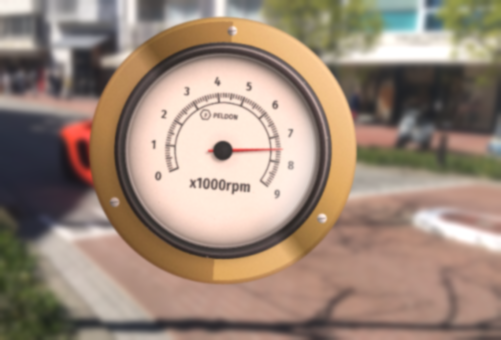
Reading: 7500 rpm
